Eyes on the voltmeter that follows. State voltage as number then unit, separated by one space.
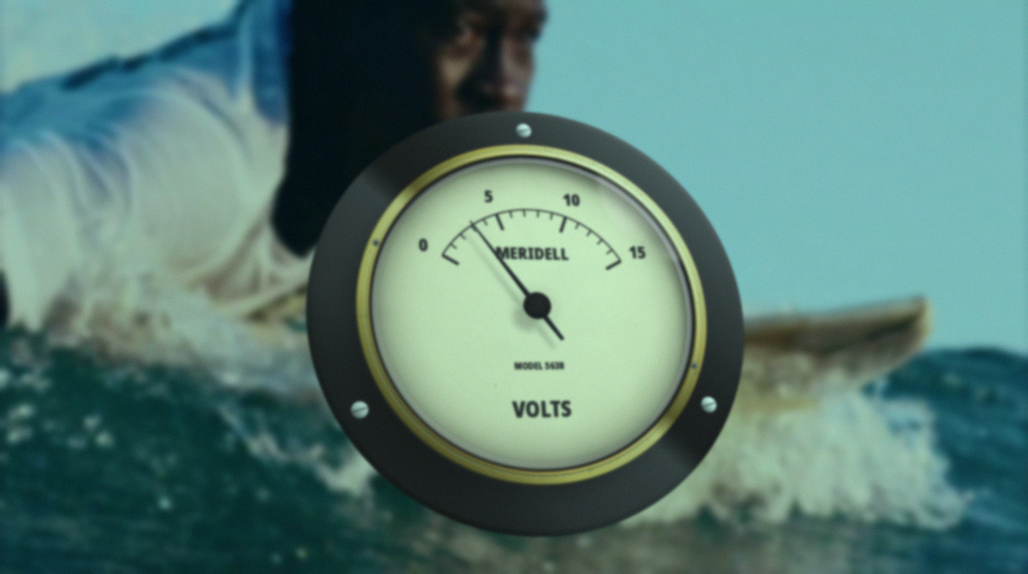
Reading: 3 V
